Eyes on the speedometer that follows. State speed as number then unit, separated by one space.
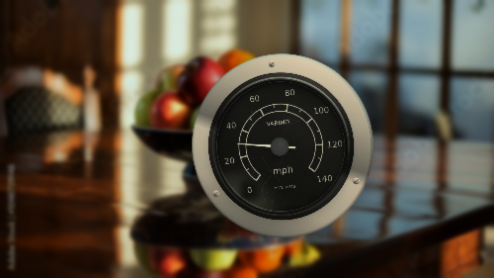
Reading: 30 mph
